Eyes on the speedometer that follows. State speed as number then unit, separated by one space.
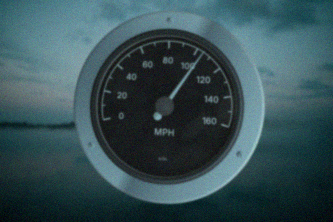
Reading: 105 mph
